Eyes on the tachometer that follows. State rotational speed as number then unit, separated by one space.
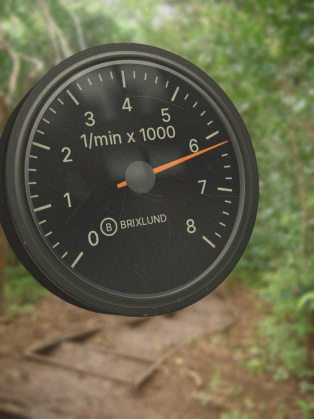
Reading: 6200 rpm
